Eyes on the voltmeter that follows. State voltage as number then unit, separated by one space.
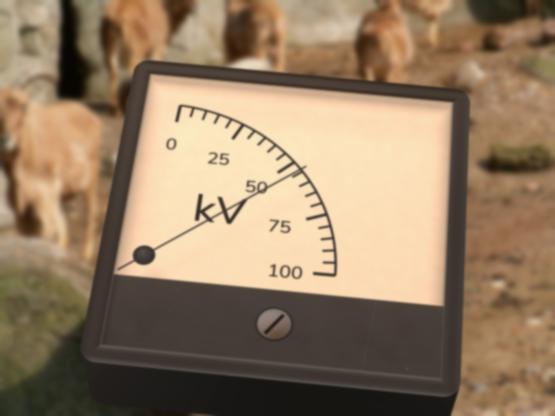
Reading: 55 kV
